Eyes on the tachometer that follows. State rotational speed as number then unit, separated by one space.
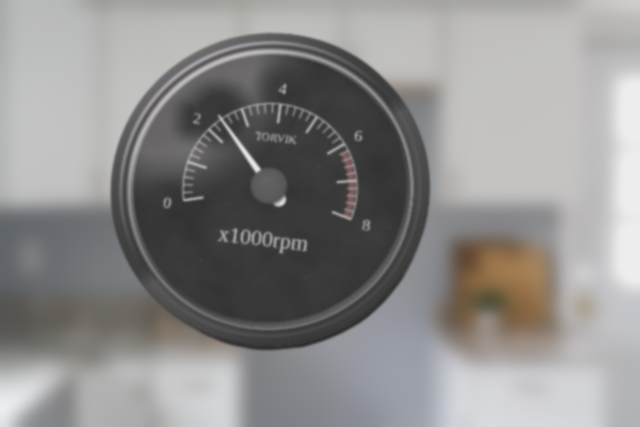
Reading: 2400 rpm
